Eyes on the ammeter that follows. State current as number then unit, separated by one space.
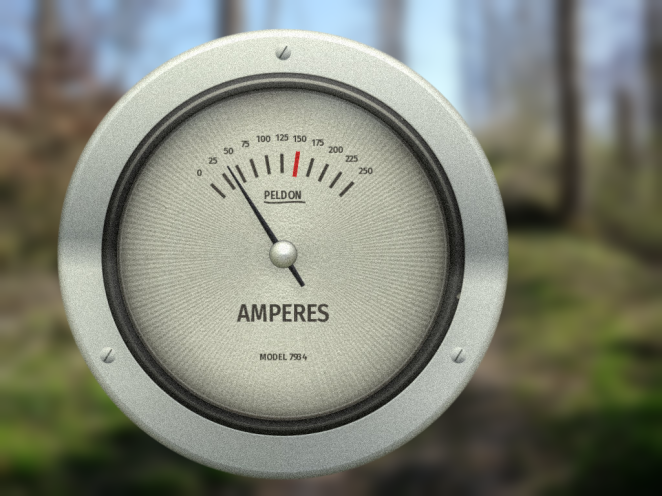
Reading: 37.5 A
